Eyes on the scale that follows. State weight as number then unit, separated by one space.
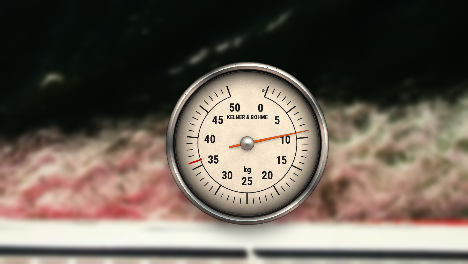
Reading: 9 kg
